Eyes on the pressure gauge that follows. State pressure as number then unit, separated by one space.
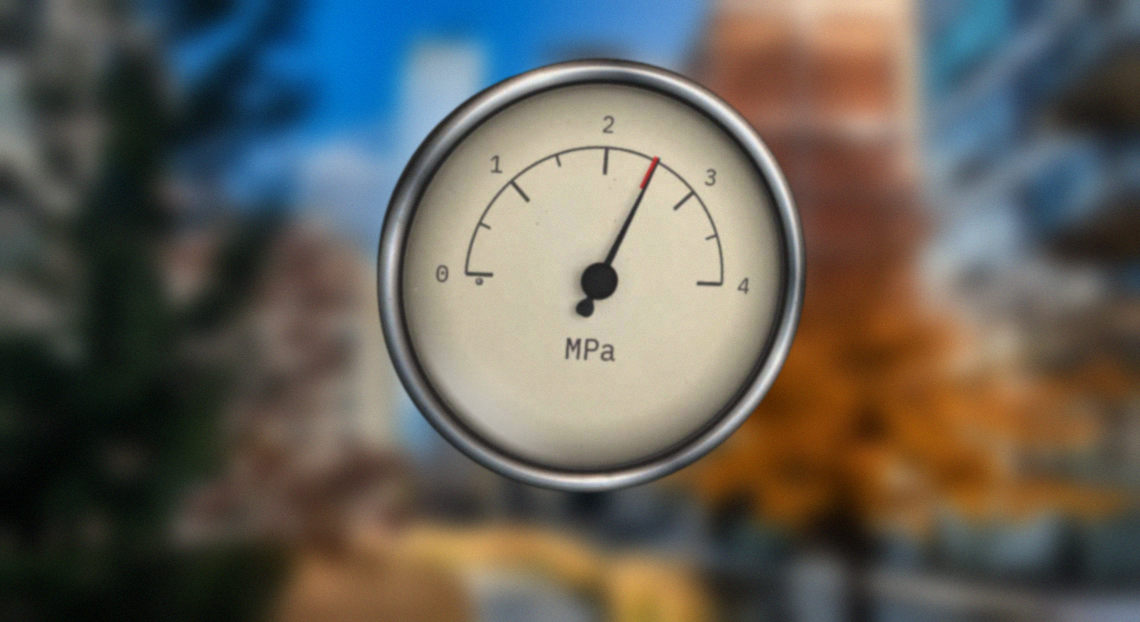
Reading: 2.5 MPa
